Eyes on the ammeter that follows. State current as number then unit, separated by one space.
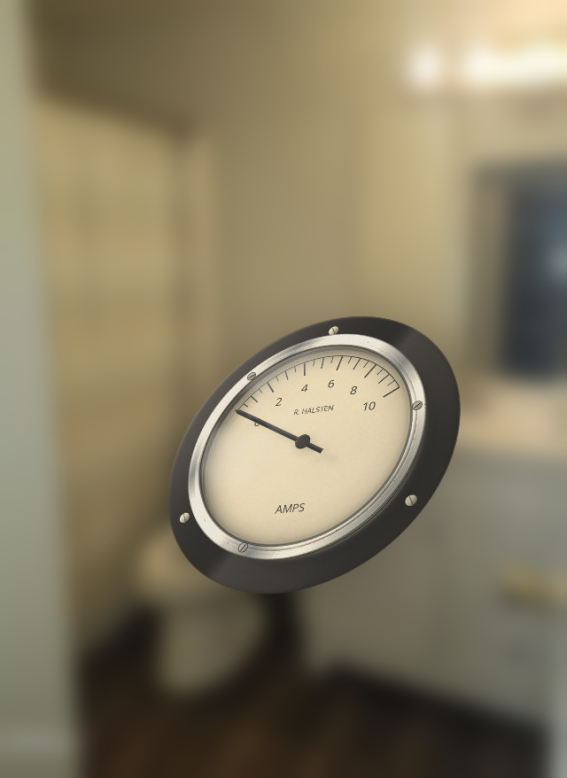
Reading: 0 A
